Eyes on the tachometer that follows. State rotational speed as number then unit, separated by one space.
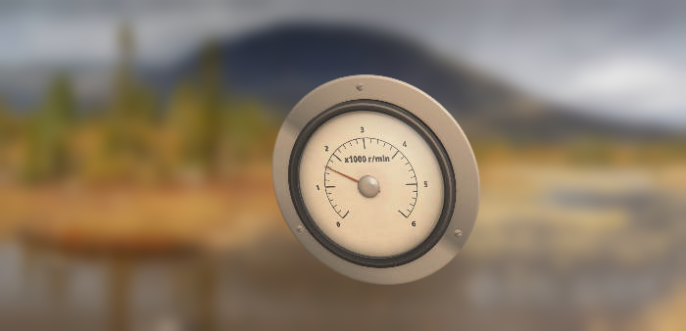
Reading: 1600 rpm
